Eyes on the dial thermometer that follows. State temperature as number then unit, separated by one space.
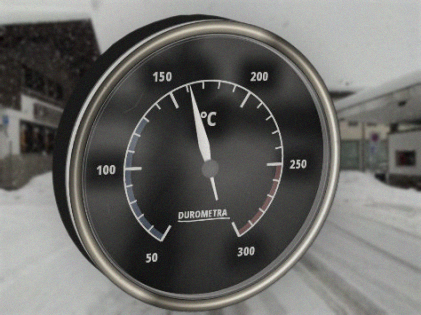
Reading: 160 °C
